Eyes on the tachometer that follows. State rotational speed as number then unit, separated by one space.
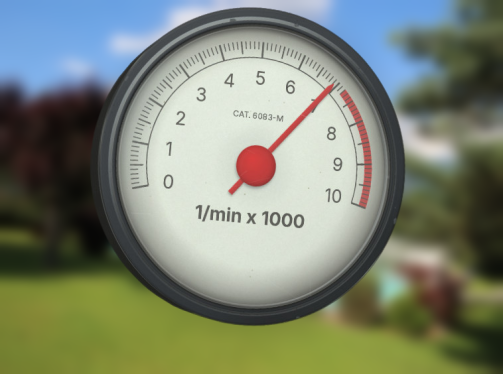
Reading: 6900 rpm
